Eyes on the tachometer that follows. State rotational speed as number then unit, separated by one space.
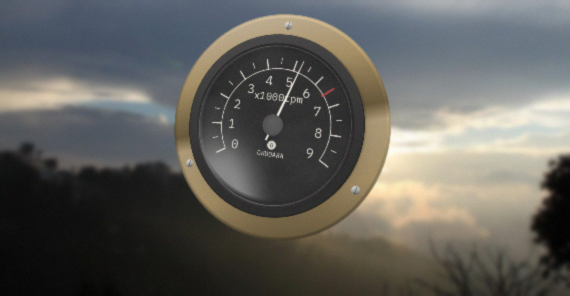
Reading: 5250 rpm
